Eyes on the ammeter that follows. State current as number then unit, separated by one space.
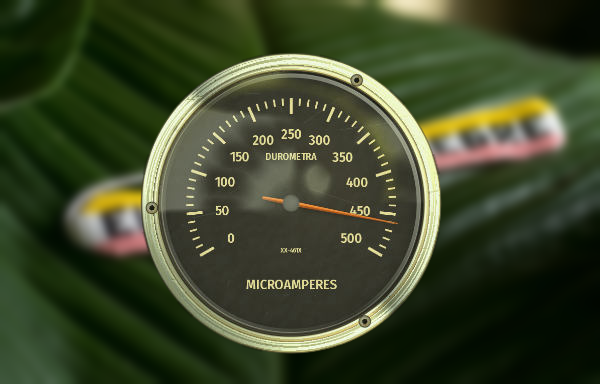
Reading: 460 µA
